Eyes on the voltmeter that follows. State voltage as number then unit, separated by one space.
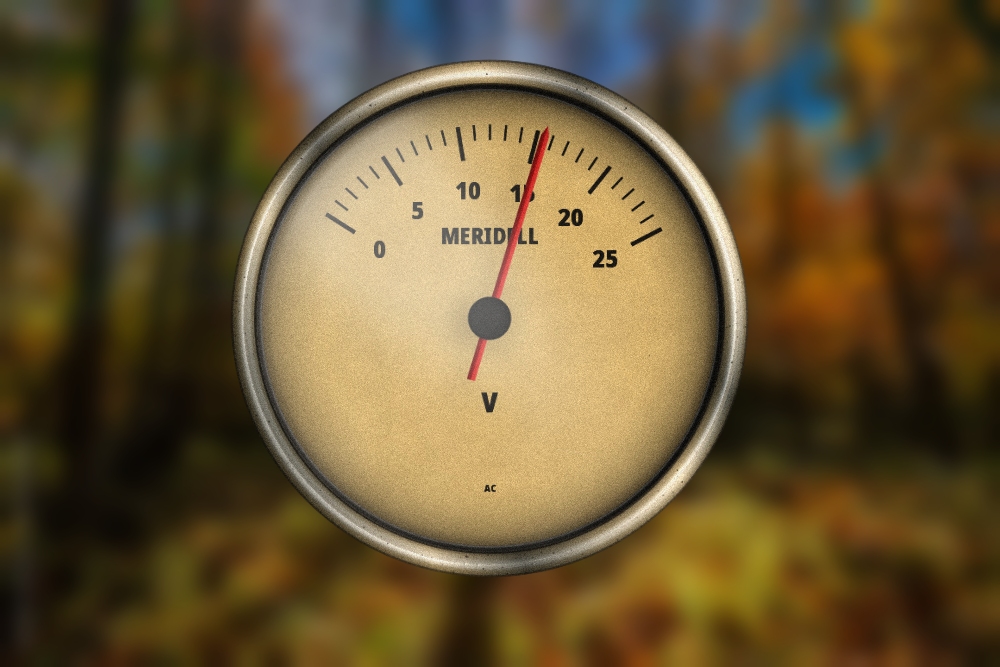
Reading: 15.5 V
